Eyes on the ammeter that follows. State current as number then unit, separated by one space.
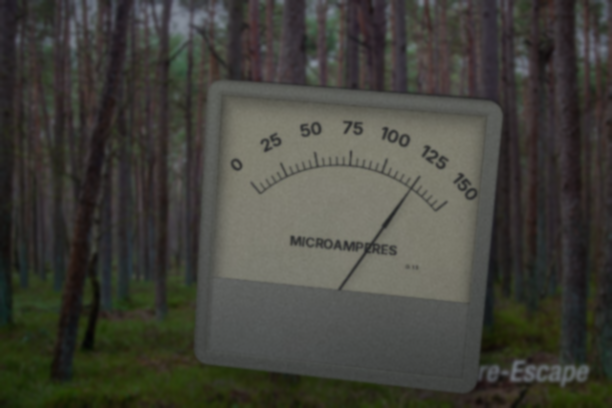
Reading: 125 µA
